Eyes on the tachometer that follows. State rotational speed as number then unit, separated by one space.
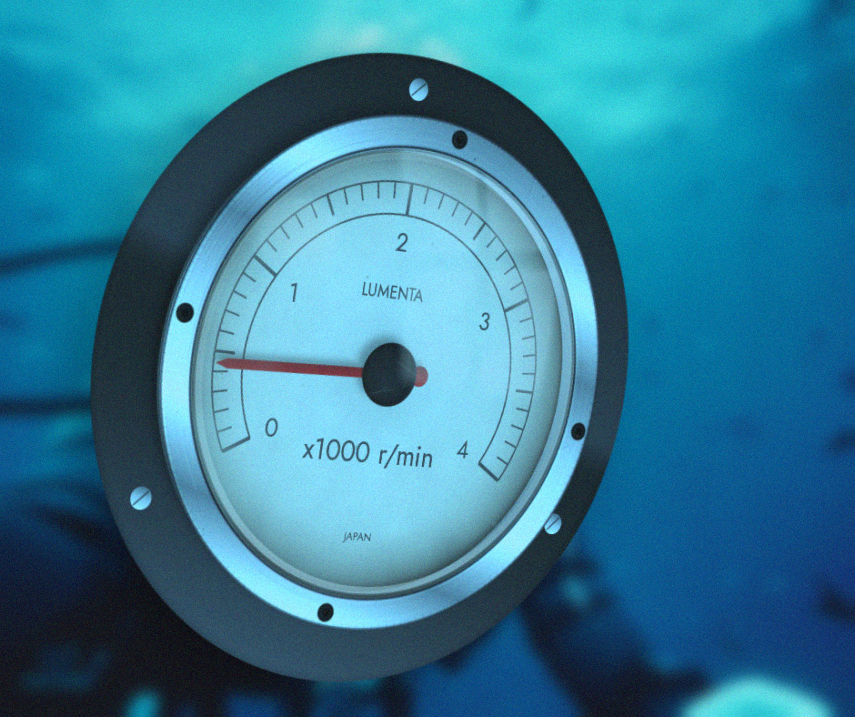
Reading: 450 rpm
